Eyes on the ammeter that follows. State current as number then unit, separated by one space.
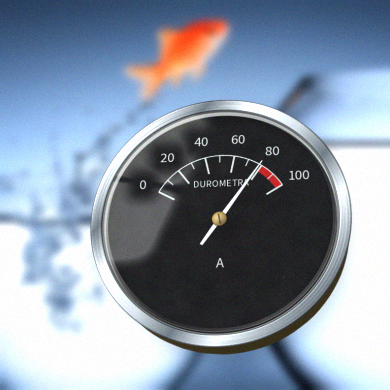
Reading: 80 A
